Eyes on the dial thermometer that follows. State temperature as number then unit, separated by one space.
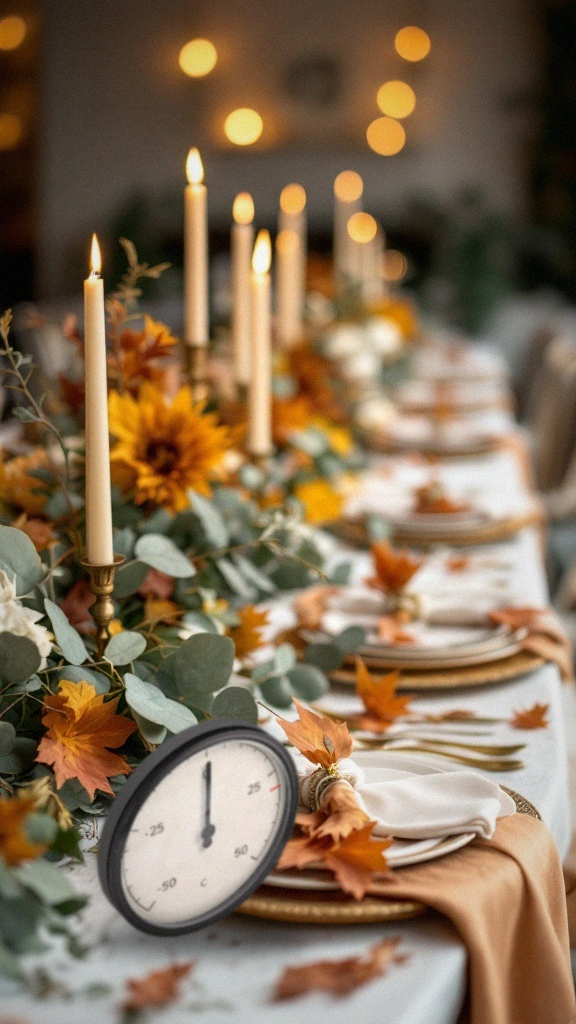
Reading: 0 °C
